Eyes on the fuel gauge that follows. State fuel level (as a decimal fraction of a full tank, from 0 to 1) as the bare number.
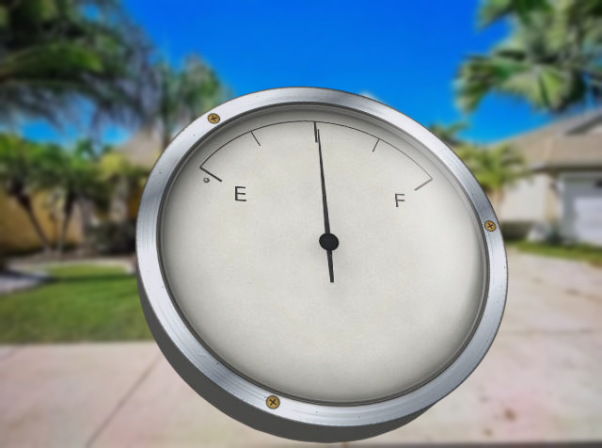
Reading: 0.5
